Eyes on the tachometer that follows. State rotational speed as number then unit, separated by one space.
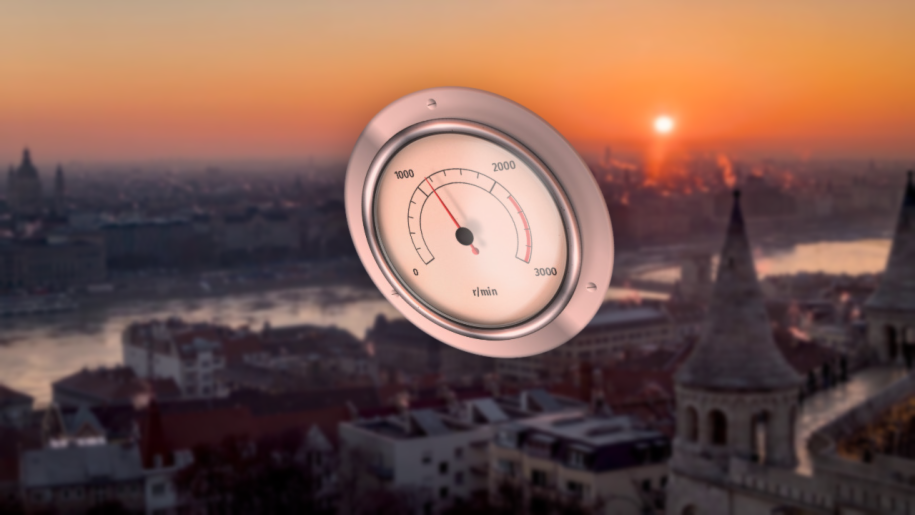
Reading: 1200 rpm
